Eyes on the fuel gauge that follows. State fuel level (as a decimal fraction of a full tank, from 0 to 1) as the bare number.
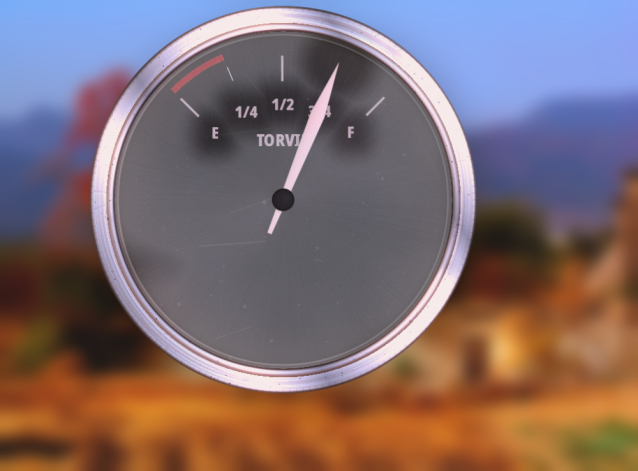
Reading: 0.75
